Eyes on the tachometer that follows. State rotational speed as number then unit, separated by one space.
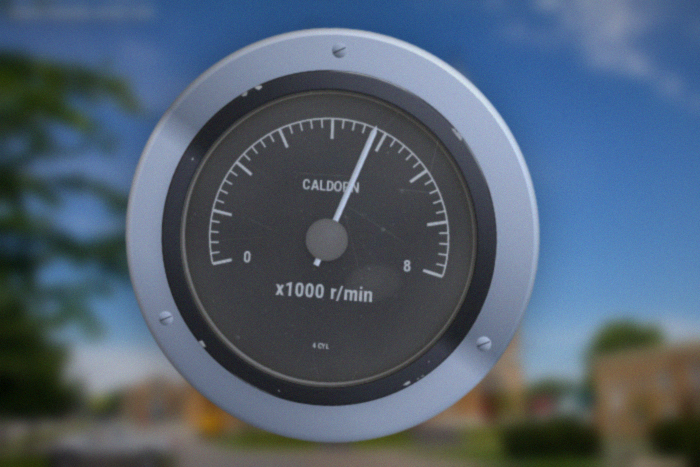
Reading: 4800 rpm
